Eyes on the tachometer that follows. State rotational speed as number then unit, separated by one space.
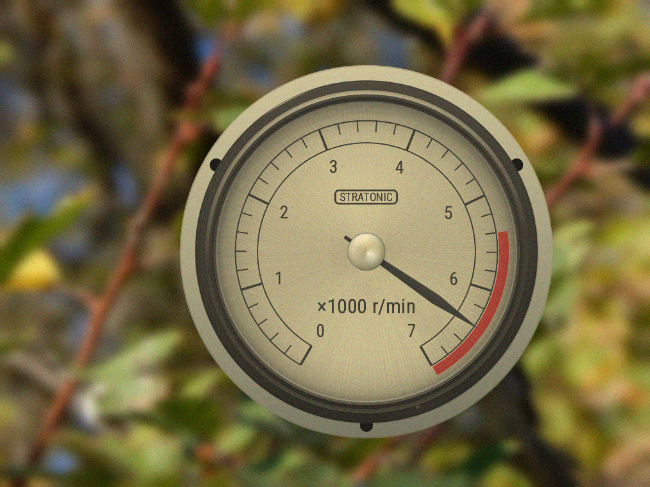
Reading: 6400 rpm
